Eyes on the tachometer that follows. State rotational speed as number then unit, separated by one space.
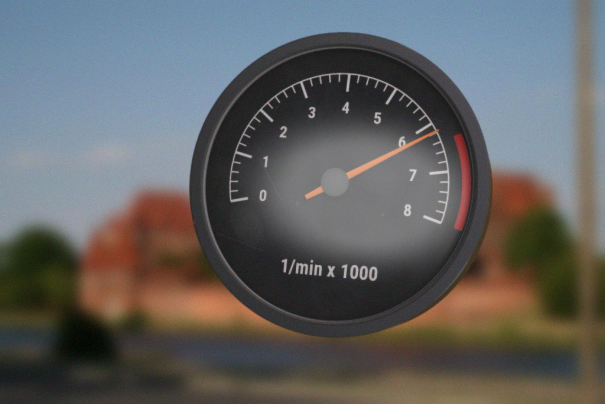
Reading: 6200 rpm
